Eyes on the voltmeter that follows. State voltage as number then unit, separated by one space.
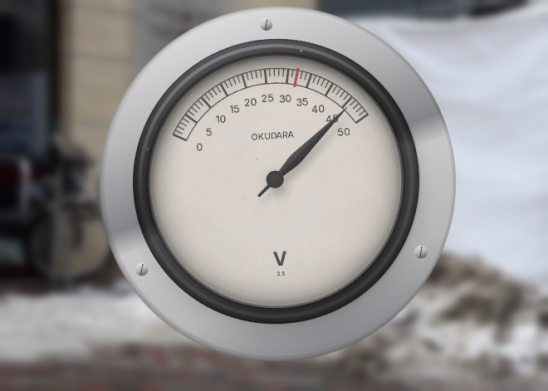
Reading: 46 V
